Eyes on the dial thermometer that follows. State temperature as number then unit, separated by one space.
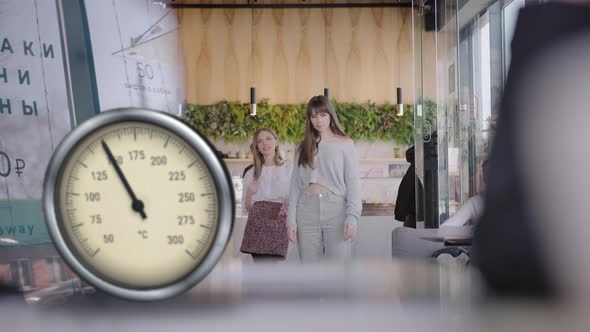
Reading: 150 °C
